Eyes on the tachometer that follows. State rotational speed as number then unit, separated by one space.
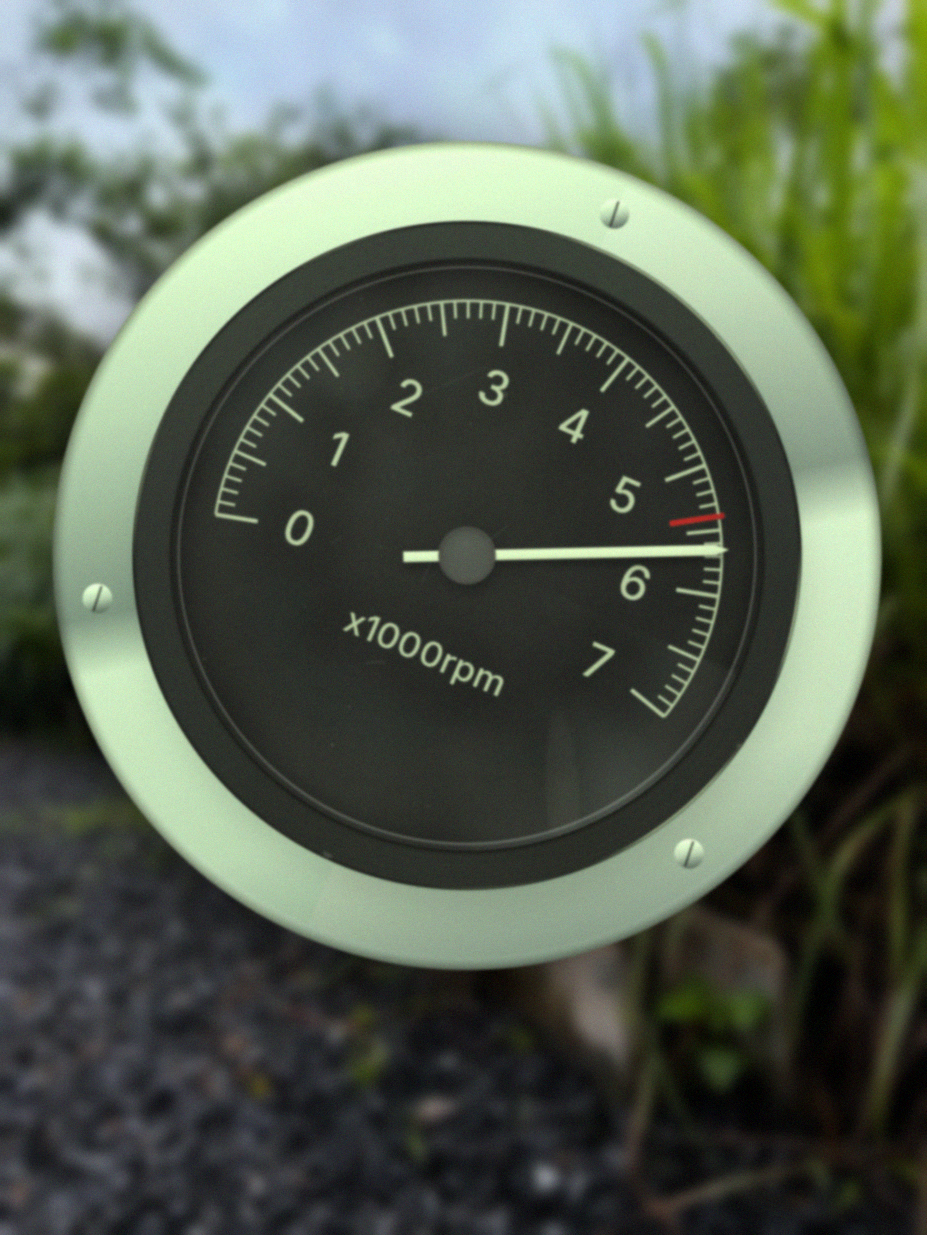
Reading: 5650 rpm
